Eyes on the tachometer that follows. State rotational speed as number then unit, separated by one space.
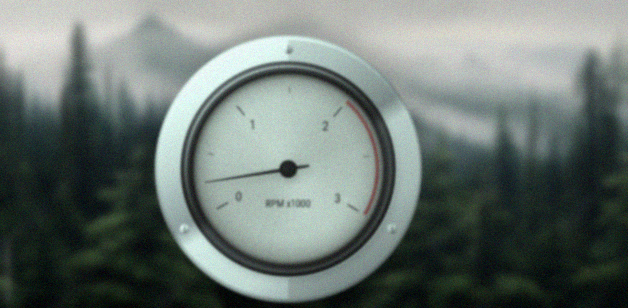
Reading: 250 rpm
